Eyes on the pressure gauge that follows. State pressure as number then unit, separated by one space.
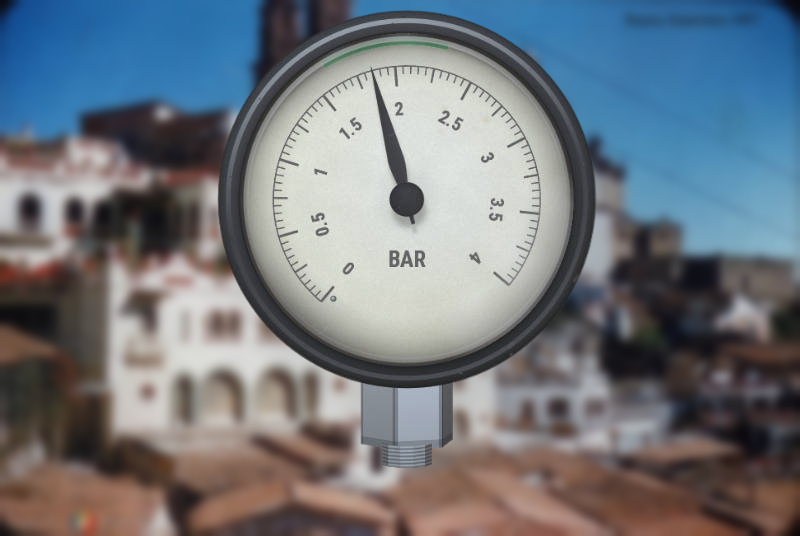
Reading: 1.85 bar
